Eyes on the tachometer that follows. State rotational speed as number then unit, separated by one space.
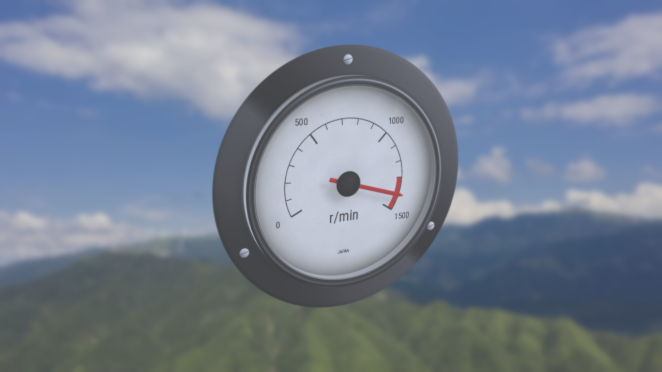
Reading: 1400 rpm
